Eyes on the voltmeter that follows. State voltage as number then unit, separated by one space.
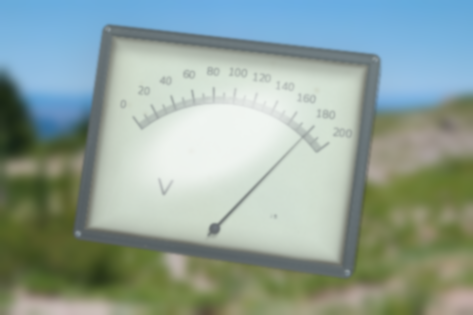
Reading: 180 V
